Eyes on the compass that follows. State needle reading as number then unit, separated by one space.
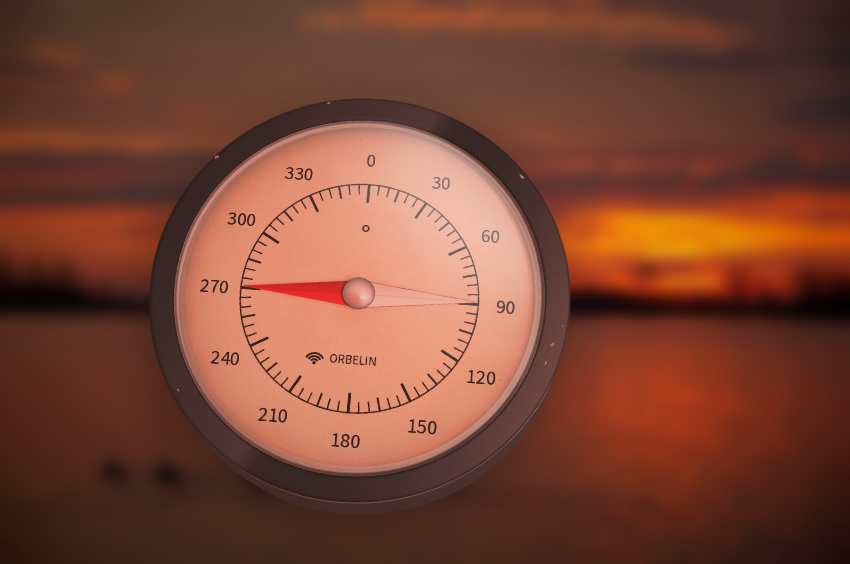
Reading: 270 °
